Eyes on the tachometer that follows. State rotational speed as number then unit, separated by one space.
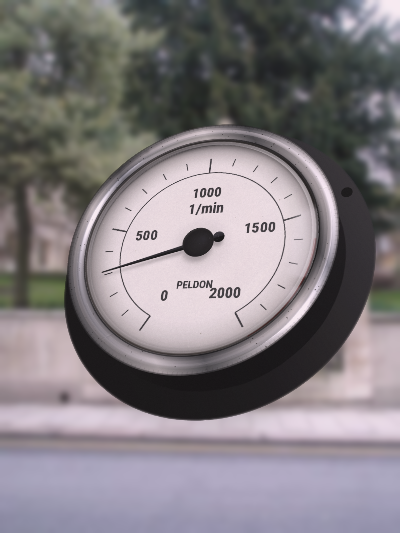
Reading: 300 rpm
